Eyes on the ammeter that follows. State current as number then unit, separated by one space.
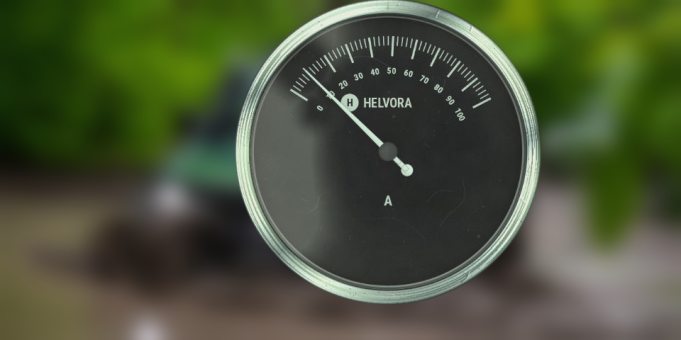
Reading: 10 A
